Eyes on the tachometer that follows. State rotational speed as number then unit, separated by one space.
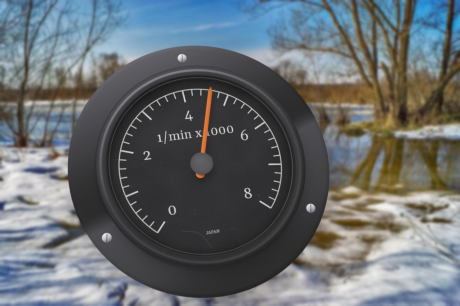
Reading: 4600 rpm
